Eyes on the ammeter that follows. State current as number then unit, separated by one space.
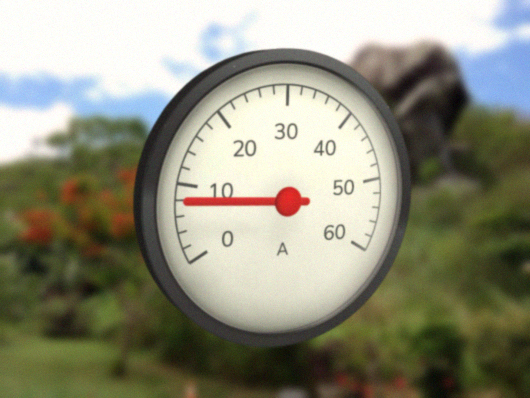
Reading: 8 A
